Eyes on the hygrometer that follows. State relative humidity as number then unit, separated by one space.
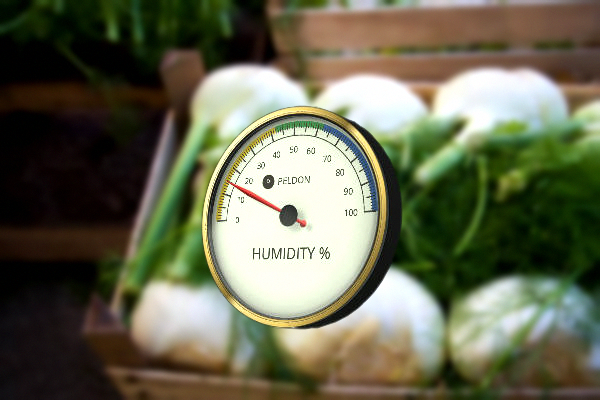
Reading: 15 %
